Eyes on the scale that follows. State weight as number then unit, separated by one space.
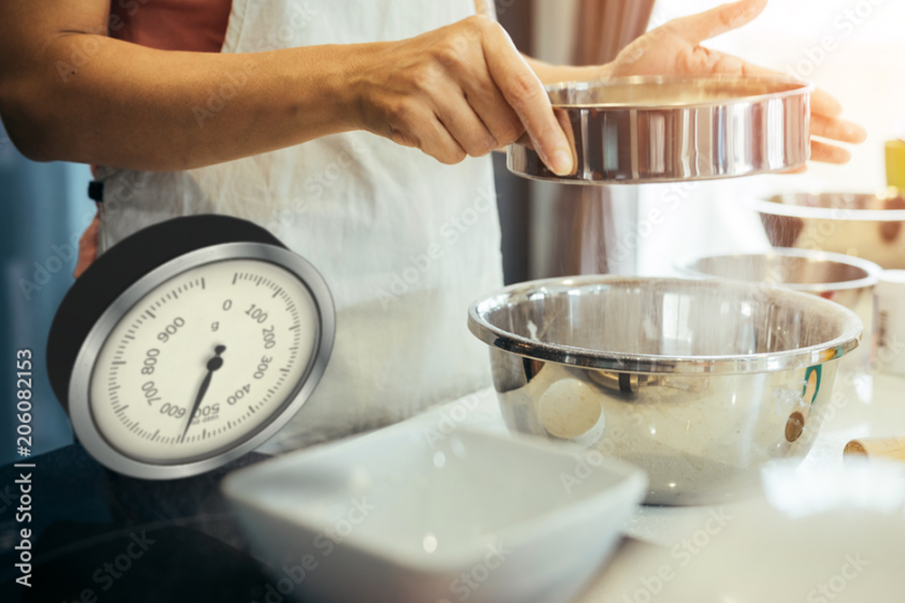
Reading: 550 g
